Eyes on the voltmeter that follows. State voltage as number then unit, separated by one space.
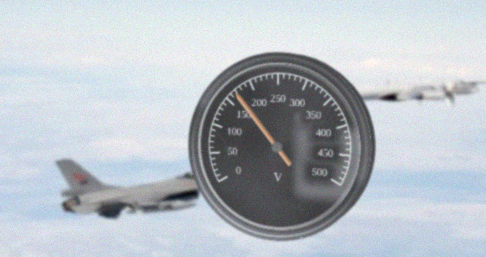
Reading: 170 V
